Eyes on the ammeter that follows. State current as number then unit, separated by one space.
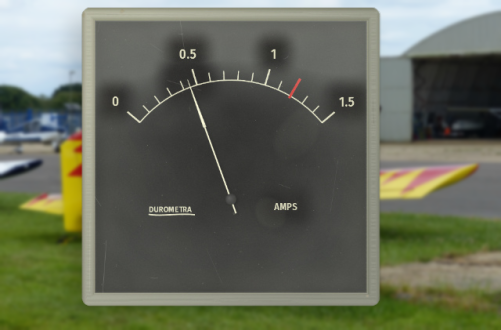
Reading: 0.45 A
